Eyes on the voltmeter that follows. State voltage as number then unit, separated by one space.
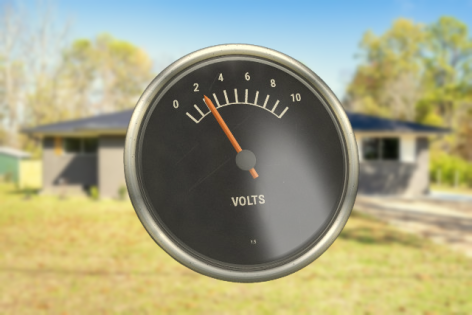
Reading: 2 V
